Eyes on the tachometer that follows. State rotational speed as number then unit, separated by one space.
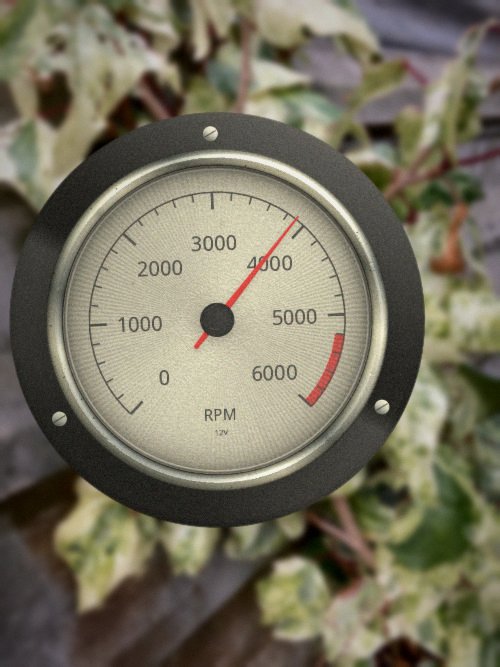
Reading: 3900 rpm
